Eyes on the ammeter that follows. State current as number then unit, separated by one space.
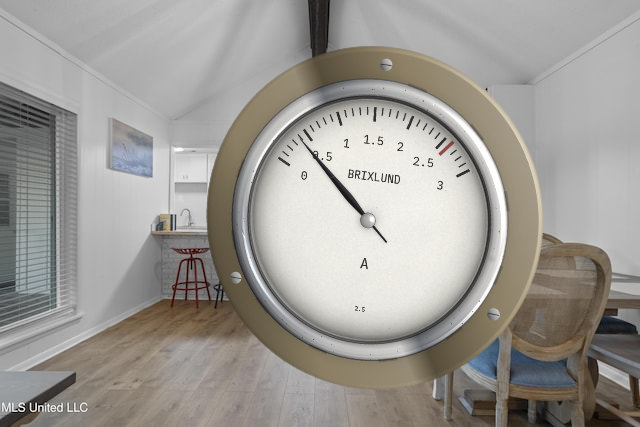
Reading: 0.4 A
